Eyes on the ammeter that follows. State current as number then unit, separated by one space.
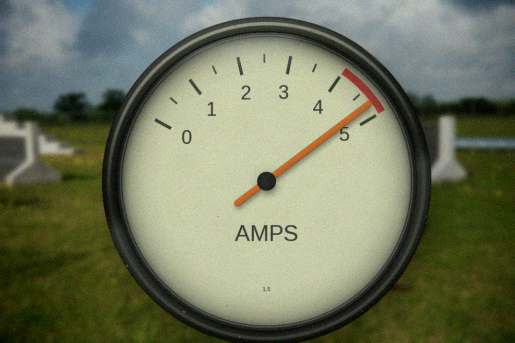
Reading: 4.75 A
